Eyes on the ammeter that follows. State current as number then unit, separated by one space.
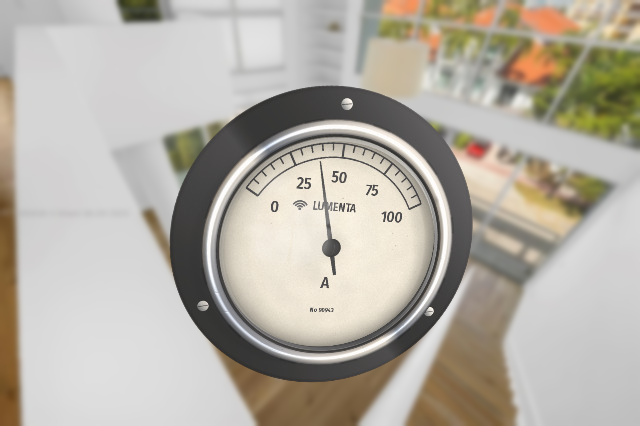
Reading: 37.5 A
